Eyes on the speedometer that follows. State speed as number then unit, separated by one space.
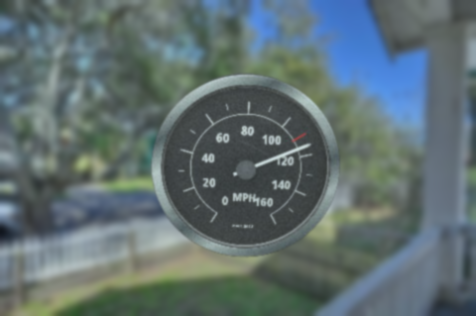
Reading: 115 mph
